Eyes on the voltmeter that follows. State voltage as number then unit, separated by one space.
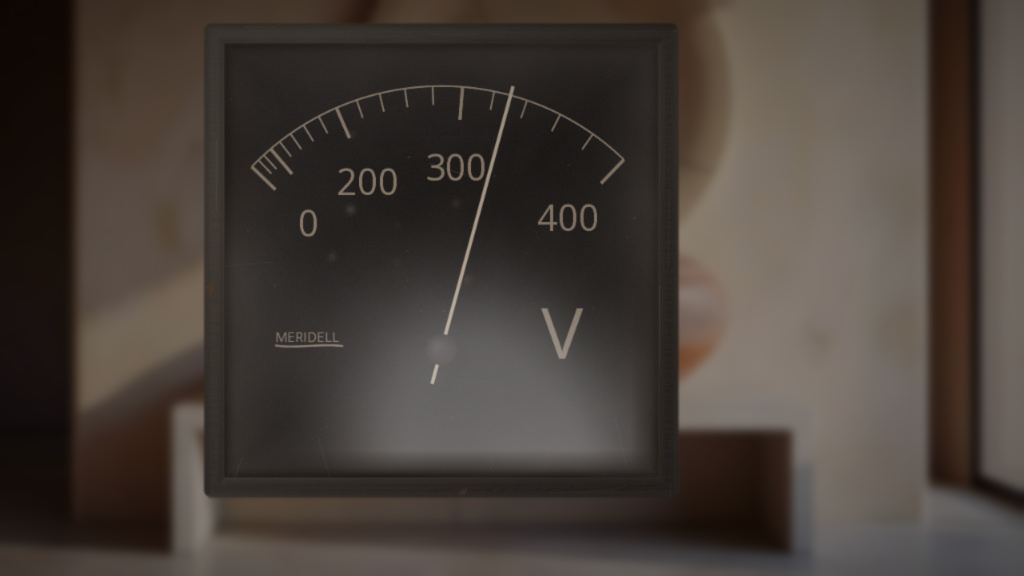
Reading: 330 V
